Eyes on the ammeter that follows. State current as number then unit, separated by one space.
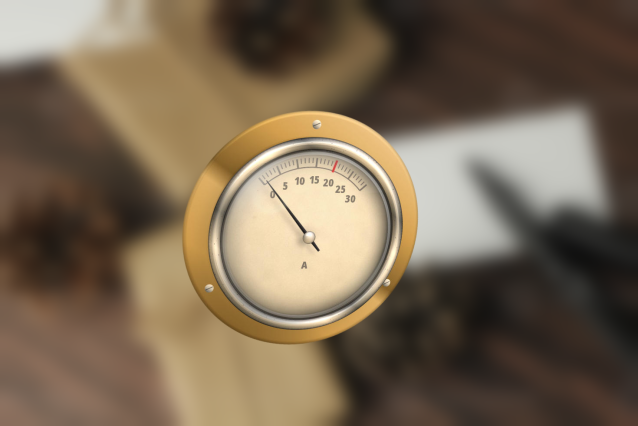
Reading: 1 A
